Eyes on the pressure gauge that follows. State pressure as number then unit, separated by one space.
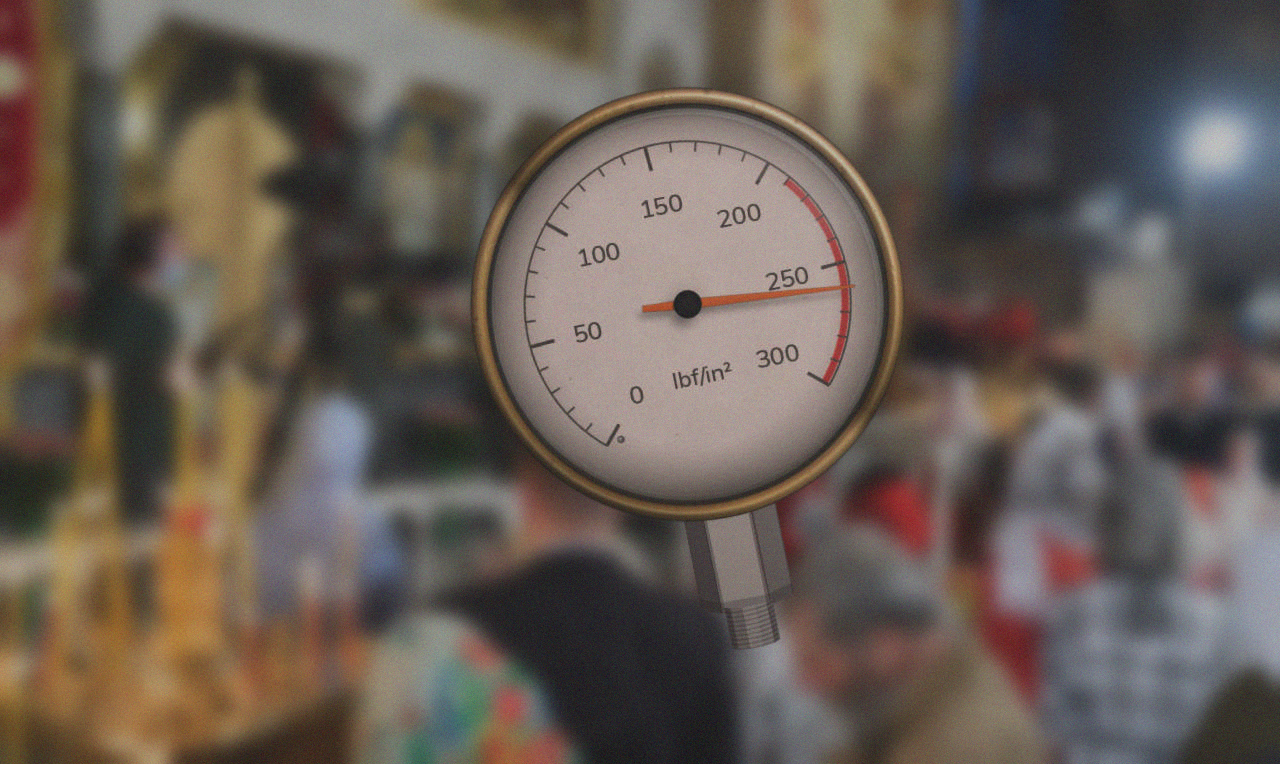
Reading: 260 psi
